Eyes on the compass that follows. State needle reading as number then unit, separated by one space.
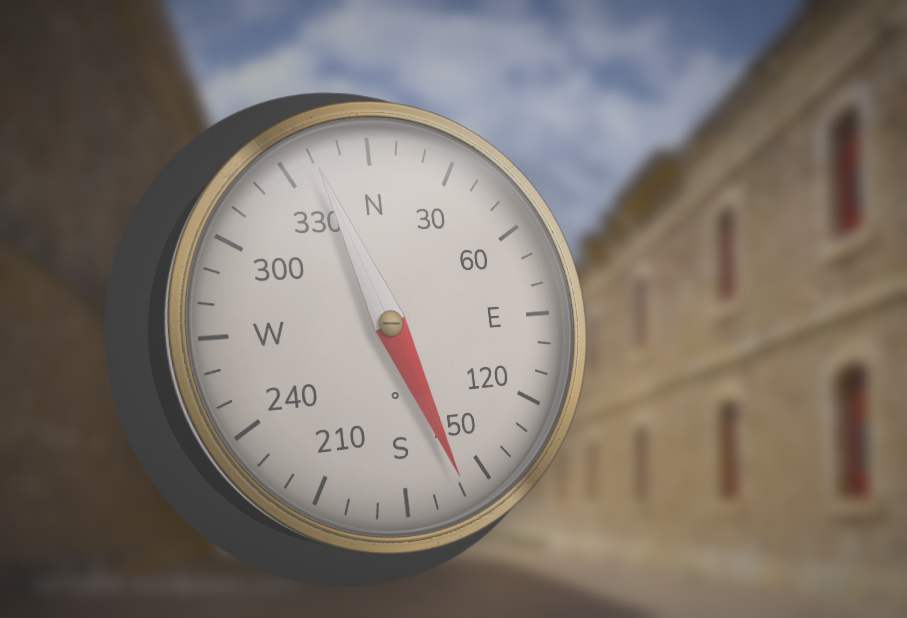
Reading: 160 °
